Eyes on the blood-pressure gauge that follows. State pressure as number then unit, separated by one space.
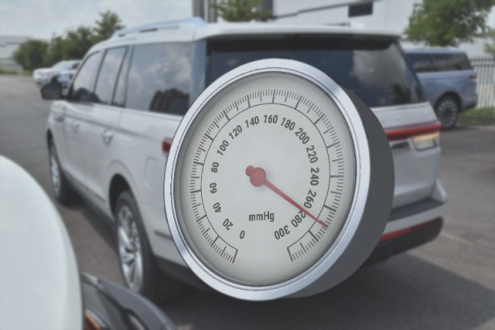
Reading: 270 mmHg
